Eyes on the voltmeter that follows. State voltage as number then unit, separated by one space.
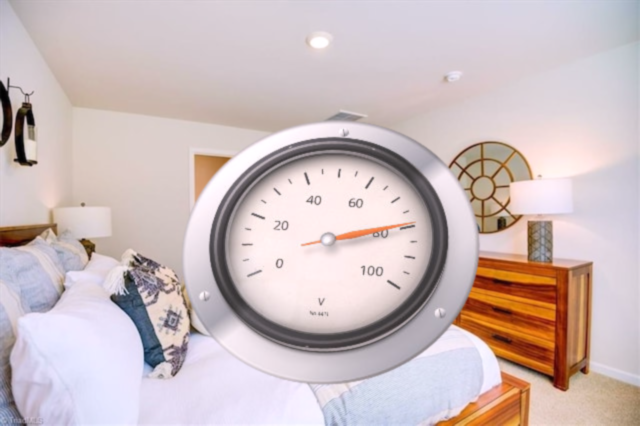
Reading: 80 V
